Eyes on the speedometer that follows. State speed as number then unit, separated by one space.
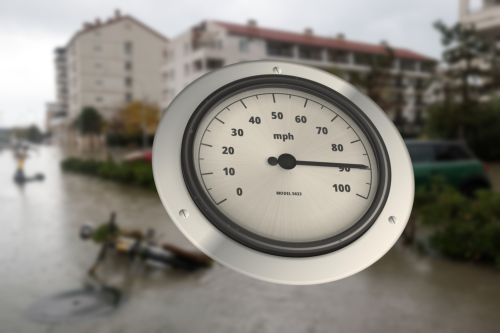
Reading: 90 mph
